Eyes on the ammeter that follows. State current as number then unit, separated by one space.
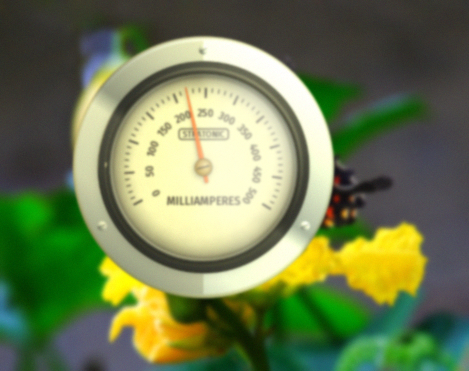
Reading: 220 mA
